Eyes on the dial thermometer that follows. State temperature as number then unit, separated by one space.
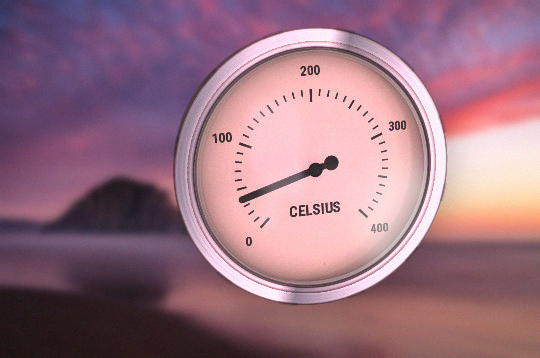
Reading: 40 °C
